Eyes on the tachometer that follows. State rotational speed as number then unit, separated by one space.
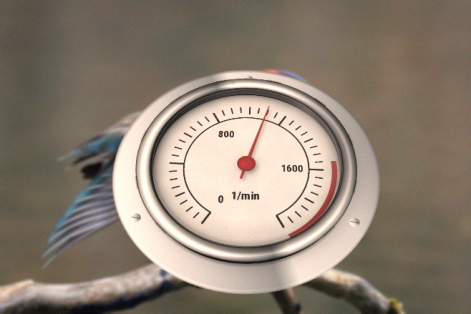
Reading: 1100 rpm
